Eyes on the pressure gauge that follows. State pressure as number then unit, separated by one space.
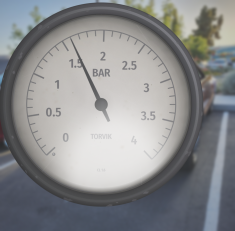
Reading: 1.6 bar
